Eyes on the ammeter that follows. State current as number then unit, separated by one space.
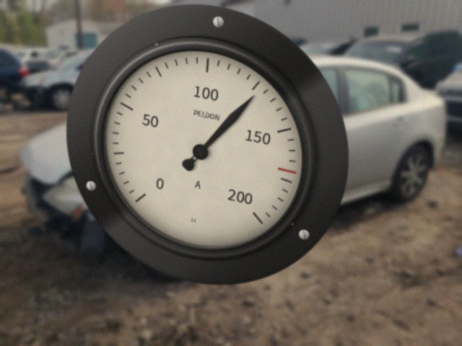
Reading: 127.5 A
